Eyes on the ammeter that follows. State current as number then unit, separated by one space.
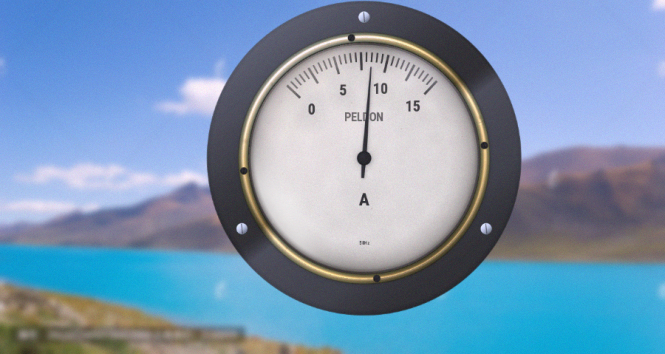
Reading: 8.5 A
